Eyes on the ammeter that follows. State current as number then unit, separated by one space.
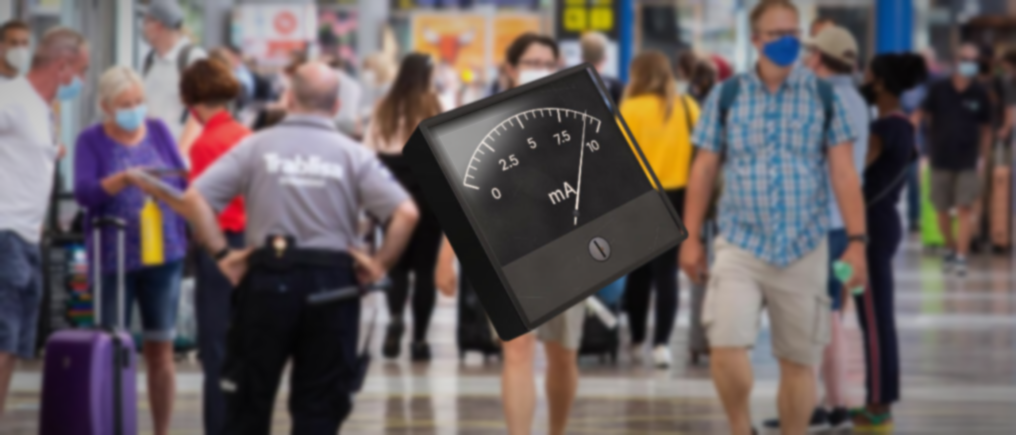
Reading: 9 mA
